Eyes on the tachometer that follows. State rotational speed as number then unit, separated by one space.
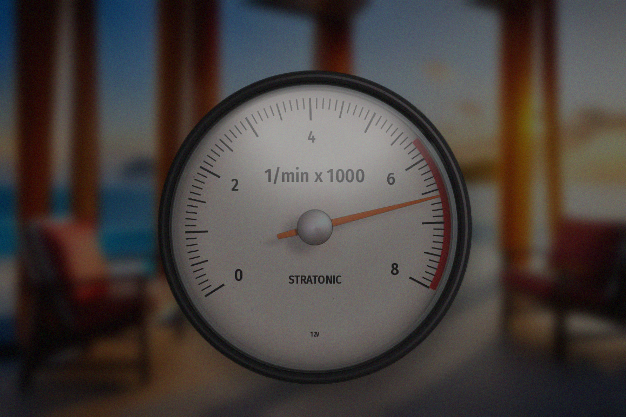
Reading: 6600 rpm
